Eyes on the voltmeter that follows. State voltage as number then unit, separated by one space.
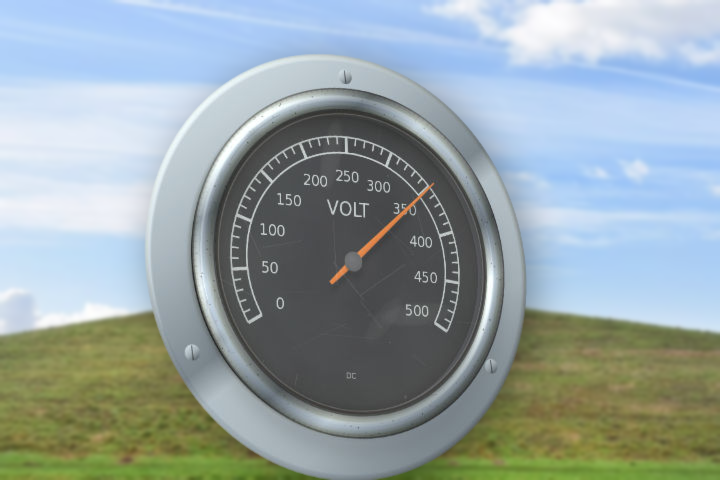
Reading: 350 V
